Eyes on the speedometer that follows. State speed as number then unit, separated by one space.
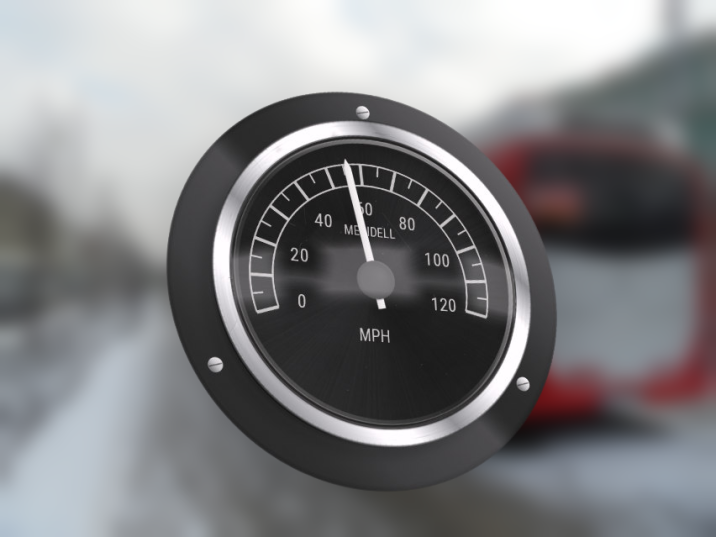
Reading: 55 mph
